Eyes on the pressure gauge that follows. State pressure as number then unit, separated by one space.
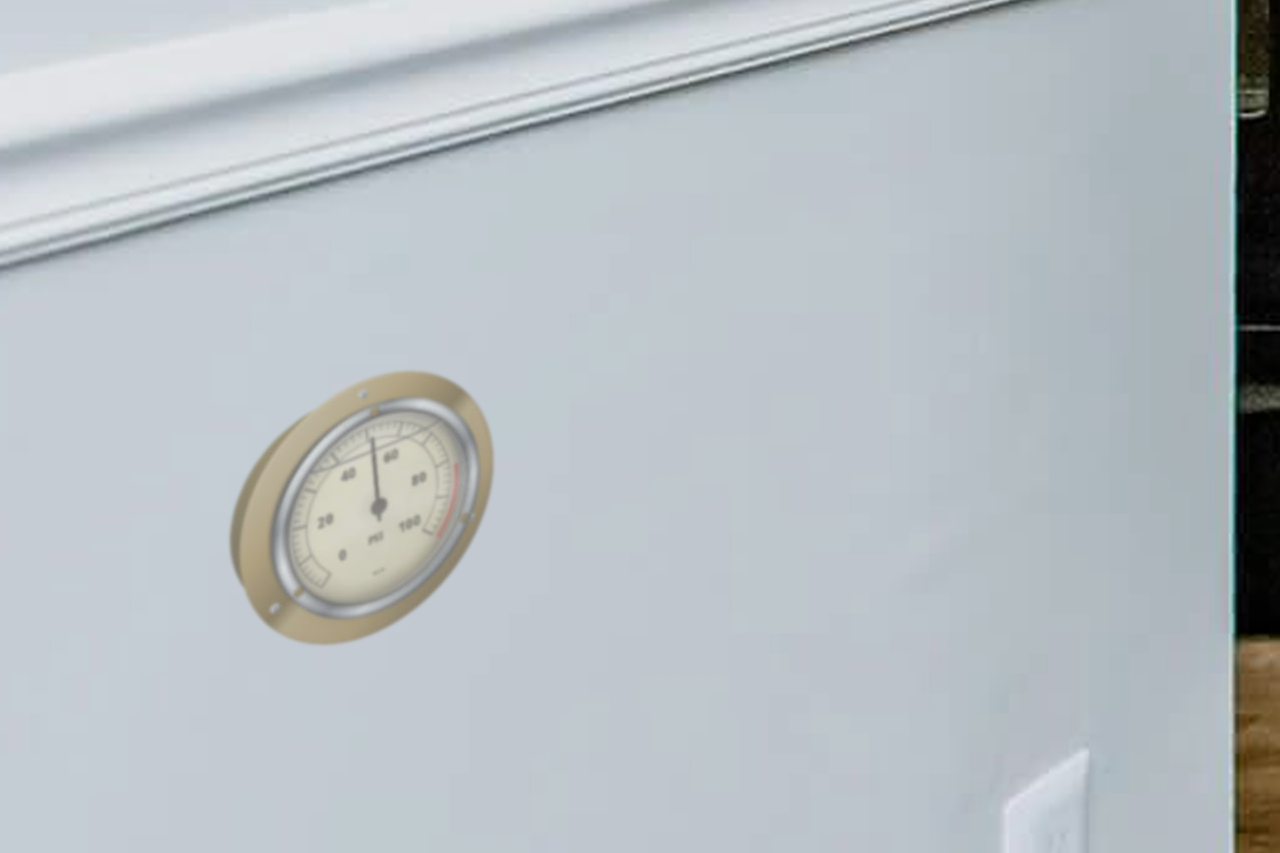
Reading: 50 psi
